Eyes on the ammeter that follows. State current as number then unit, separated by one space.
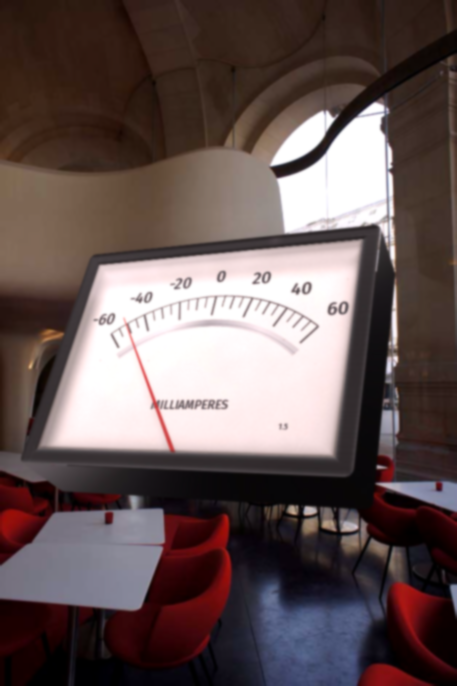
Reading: -50 mA
